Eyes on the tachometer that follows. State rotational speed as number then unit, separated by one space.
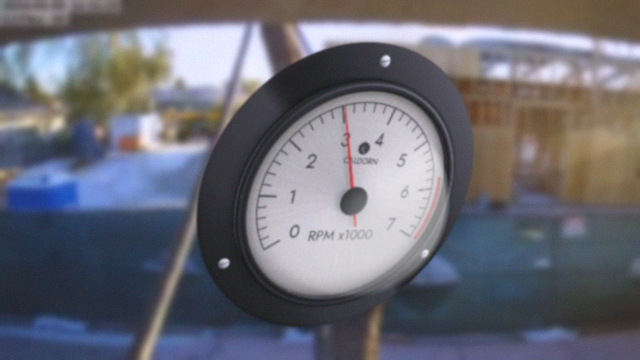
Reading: 3000 rpm
